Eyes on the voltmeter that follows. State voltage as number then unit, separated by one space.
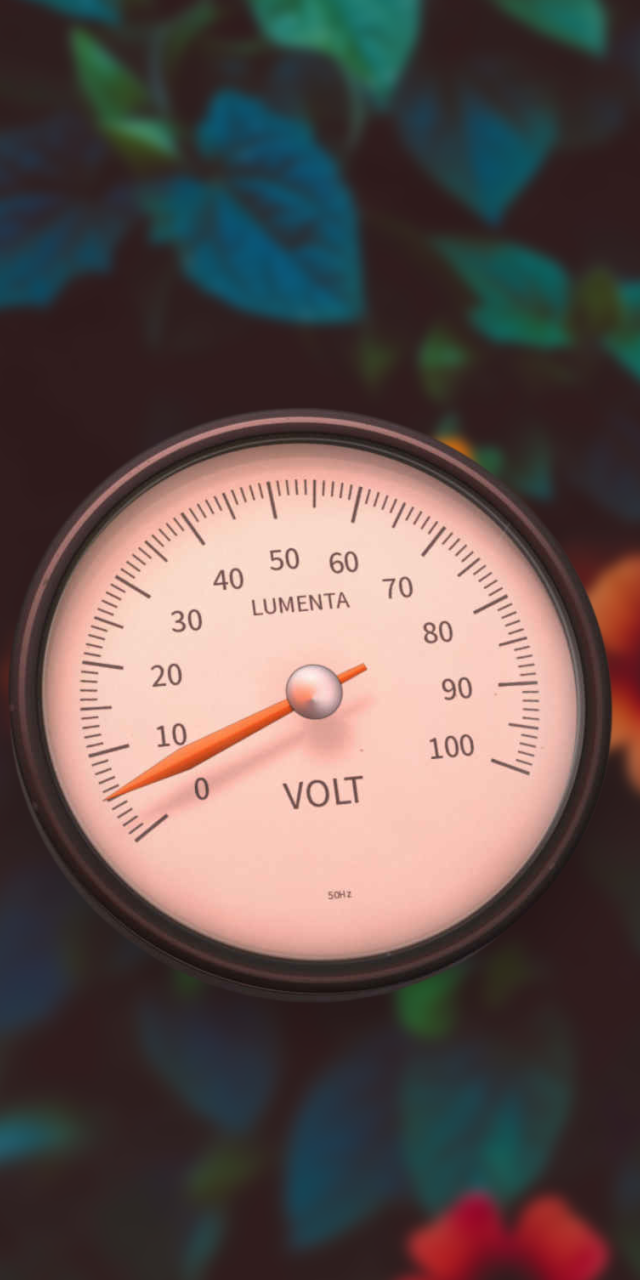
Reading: 5 V
